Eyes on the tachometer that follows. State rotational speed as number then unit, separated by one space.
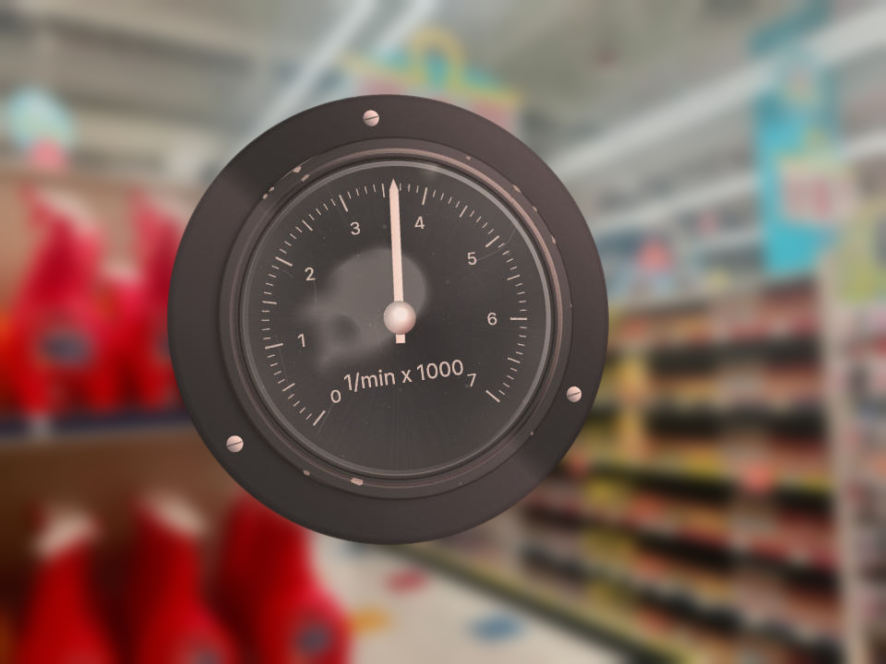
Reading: 3600 rpm
